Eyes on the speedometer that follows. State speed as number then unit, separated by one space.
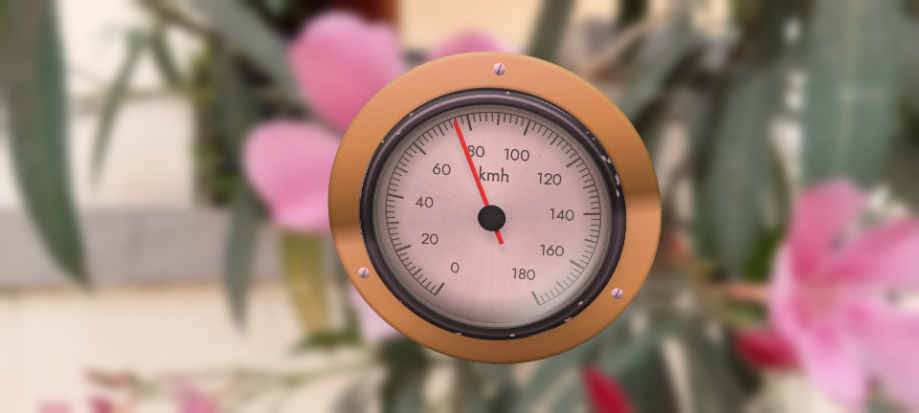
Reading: 76 km/h
